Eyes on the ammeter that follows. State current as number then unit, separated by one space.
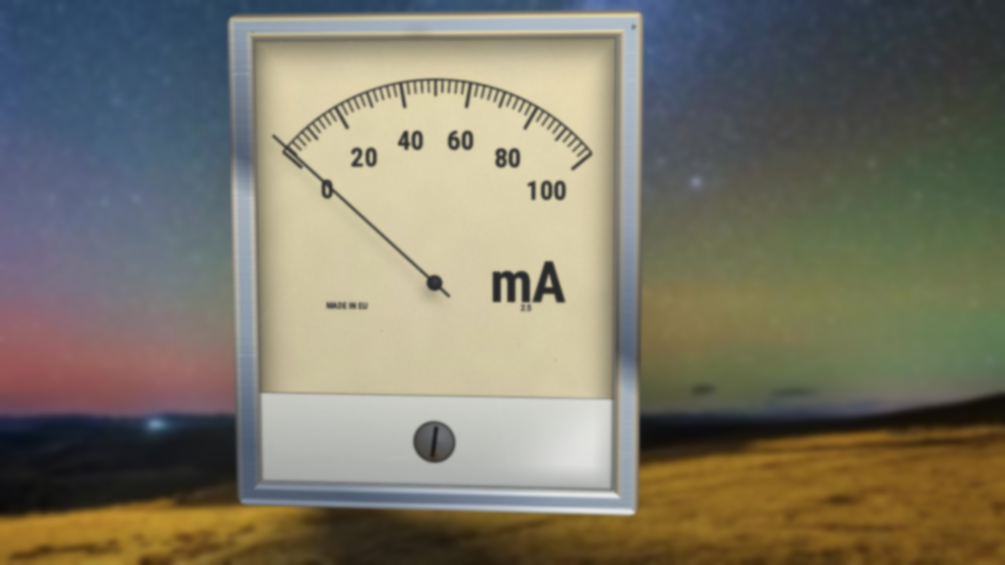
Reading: 2 mA
